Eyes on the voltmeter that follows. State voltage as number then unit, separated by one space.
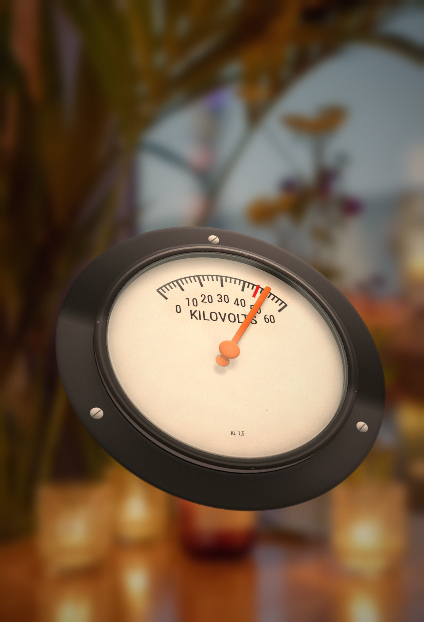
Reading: 50 kV
